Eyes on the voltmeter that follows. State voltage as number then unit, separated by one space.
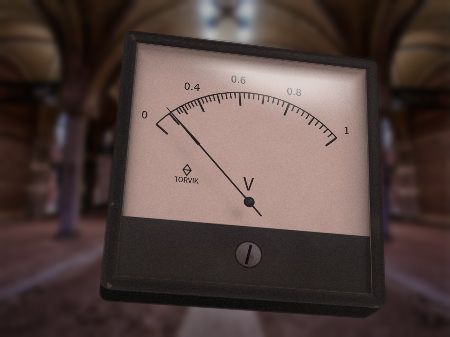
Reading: 0.2 V
